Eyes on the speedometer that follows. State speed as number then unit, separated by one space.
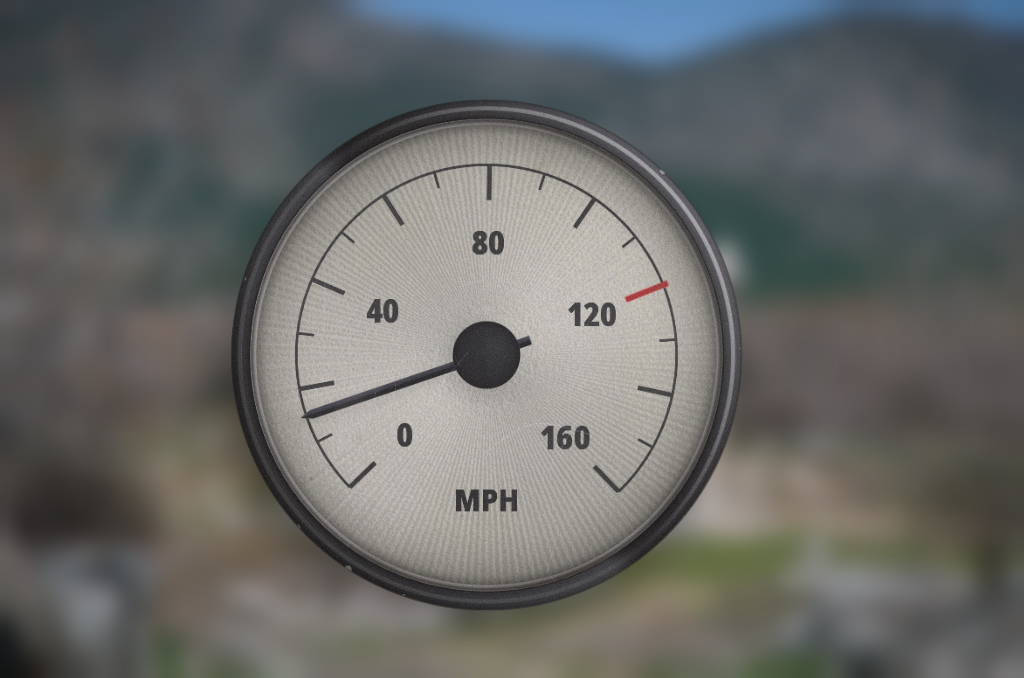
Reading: 15 mph
